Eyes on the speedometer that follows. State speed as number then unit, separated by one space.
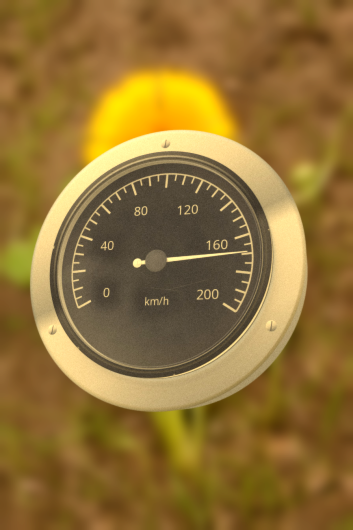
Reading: 170 km/h
